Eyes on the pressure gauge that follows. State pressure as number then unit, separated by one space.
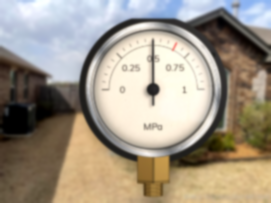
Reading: 0.5 MPa
